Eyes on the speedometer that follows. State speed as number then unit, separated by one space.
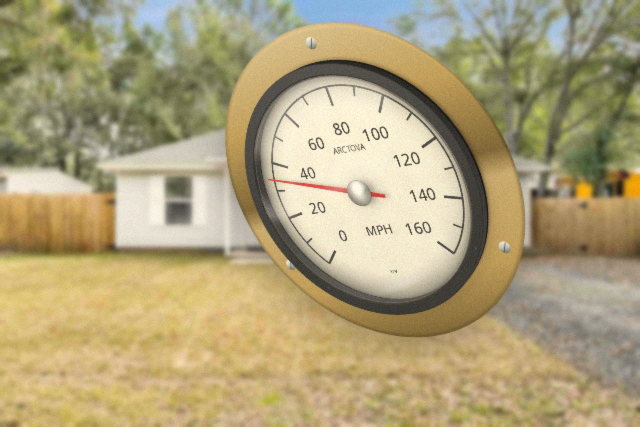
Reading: 35 mph
